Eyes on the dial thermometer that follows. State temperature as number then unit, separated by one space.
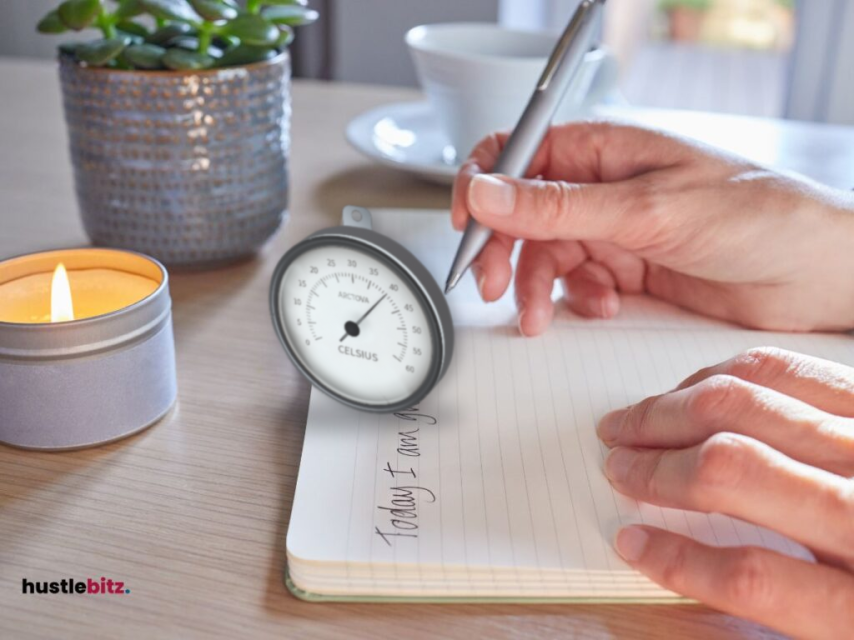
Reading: 40 °C
